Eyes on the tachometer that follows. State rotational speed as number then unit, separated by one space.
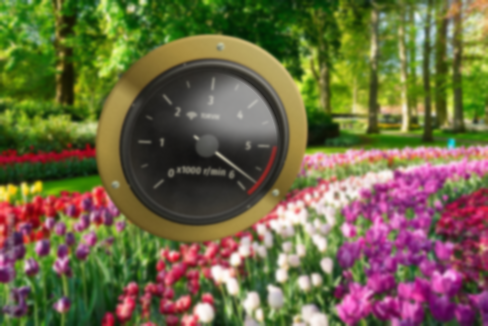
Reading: 5750 rpm
